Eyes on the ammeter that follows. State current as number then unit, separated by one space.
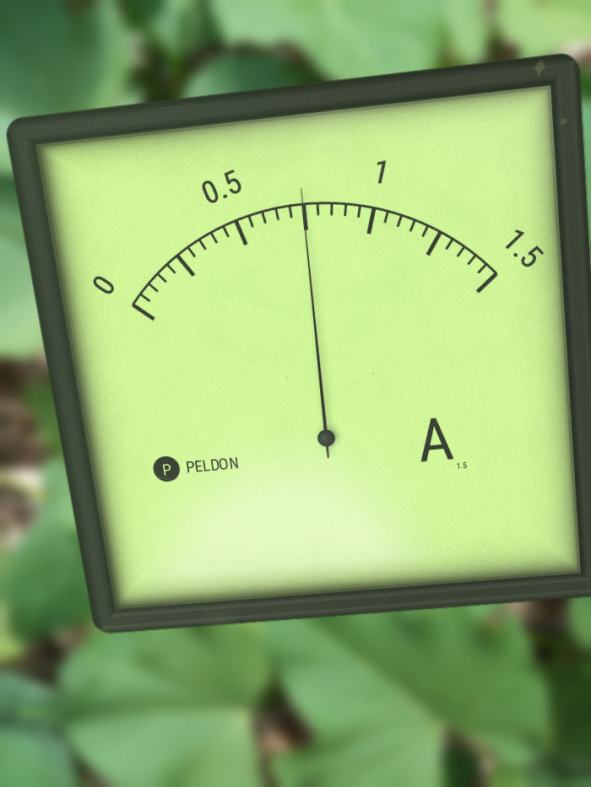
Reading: 0.75 A
